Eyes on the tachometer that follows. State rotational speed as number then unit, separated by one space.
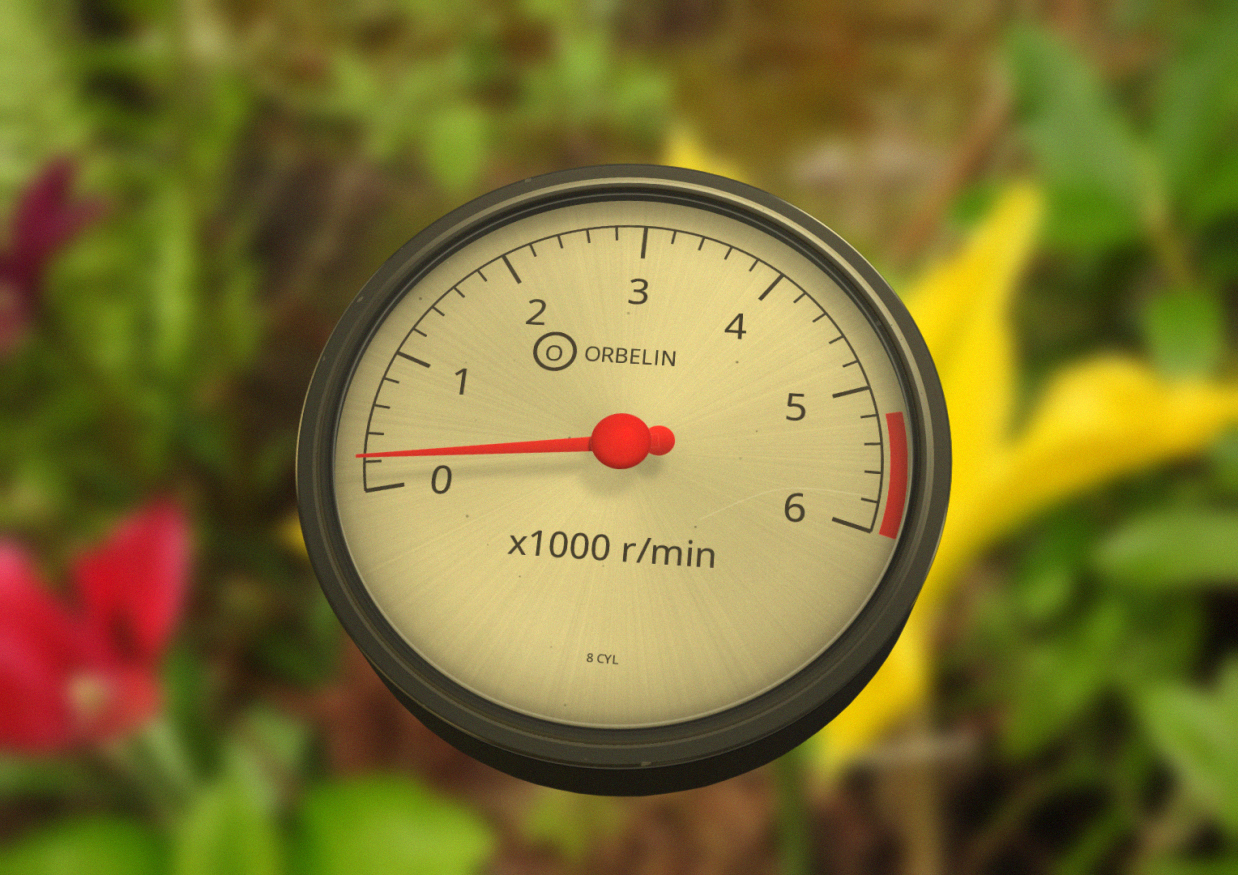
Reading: 200 rpm
